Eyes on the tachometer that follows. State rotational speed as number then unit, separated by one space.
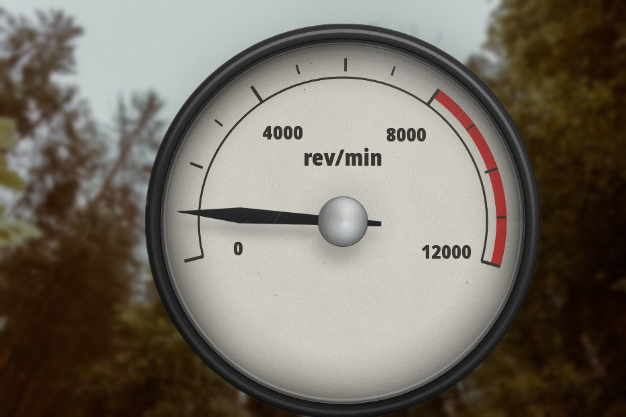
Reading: 1000 rpm
